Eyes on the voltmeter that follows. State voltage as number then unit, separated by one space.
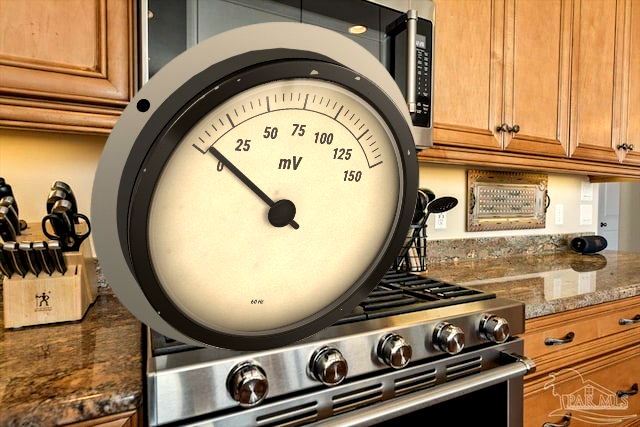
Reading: 5 mV
